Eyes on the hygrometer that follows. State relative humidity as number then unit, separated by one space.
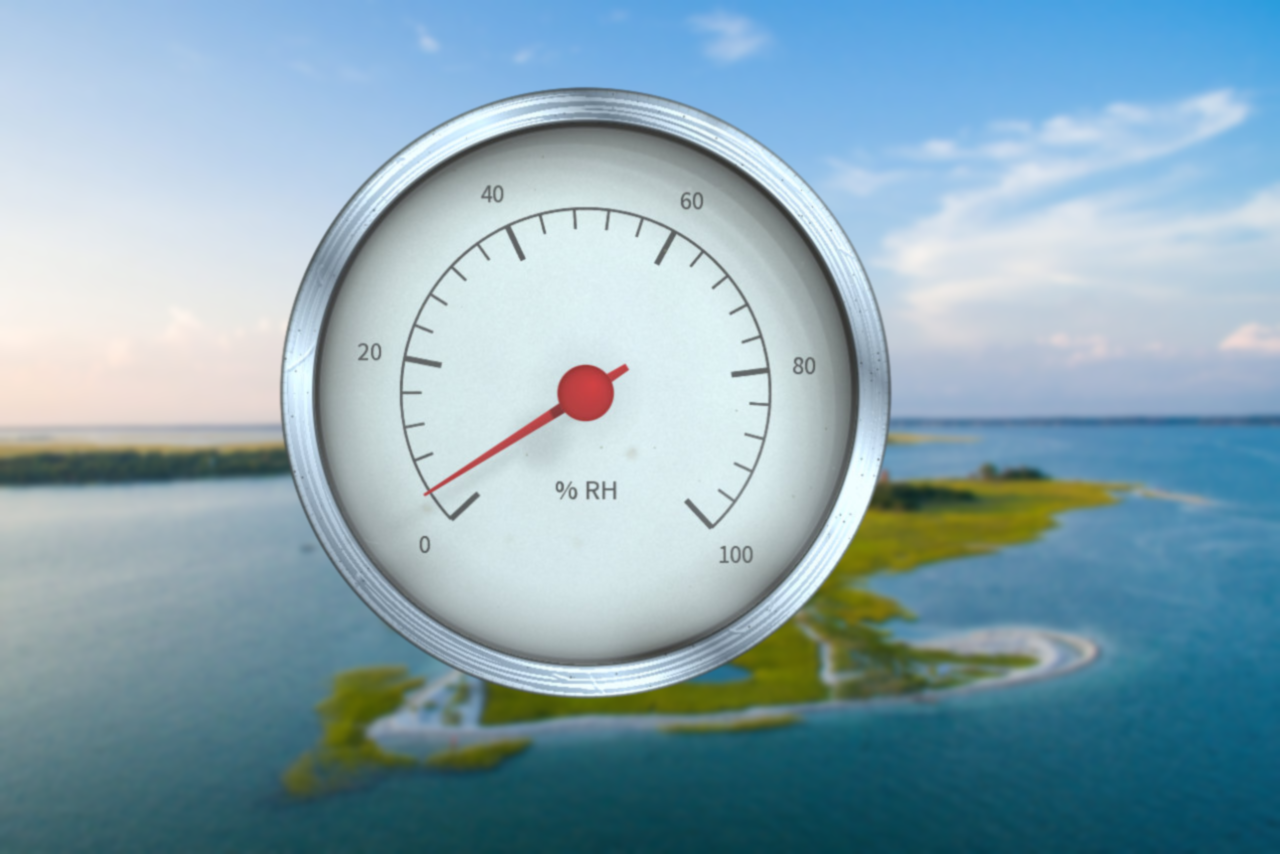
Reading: 4 %
